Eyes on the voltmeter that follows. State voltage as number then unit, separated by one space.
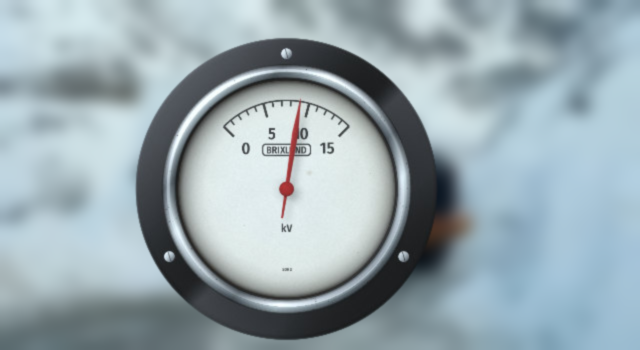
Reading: 9 kV
